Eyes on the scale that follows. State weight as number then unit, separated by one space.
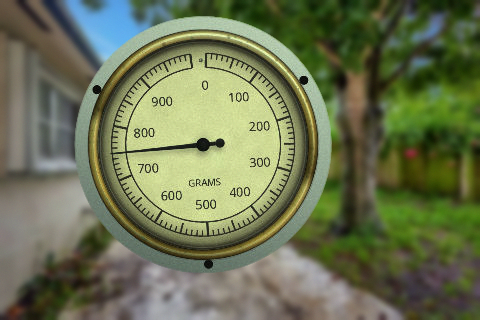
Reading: 750 g
